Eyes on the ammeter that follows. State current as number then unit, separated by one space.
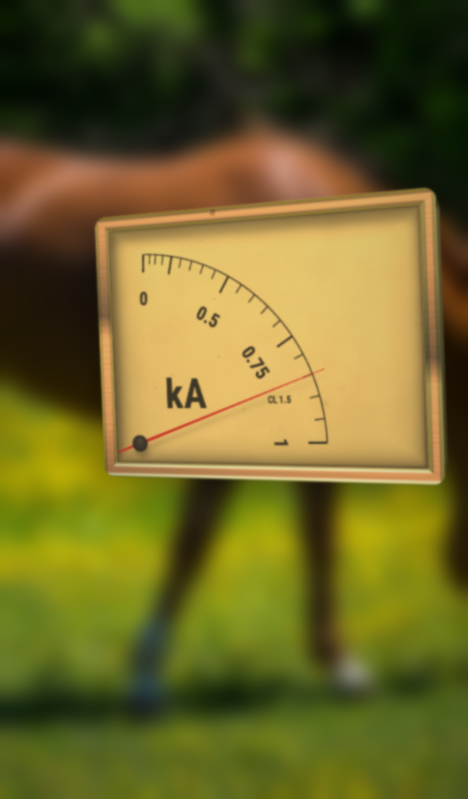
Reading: 0.85 kA
